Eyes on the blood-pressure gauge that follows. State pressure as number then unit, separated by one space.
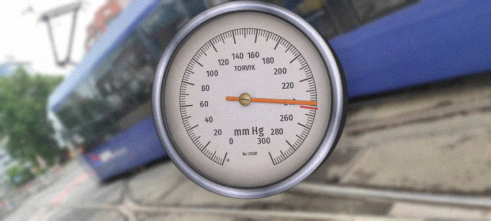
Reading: 240 mmHg
